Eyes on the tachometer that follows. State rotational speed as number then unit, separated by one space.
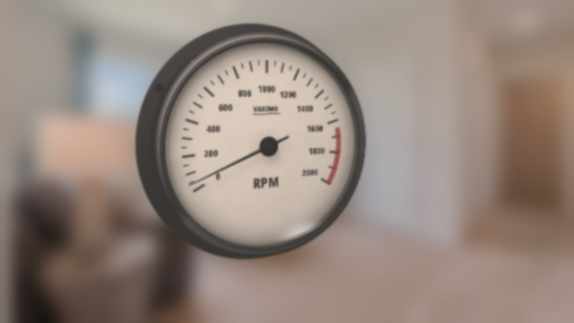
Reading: 50 rpm
